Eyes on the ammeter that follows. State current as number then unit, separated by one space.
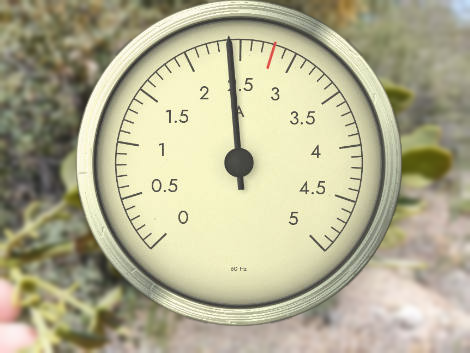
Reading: 2.4 A
